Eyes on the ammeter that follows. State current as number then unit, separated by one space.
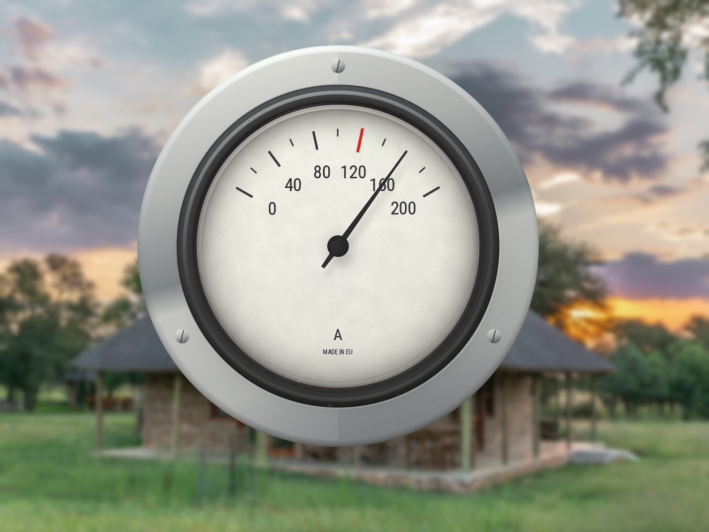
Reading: 160 A
